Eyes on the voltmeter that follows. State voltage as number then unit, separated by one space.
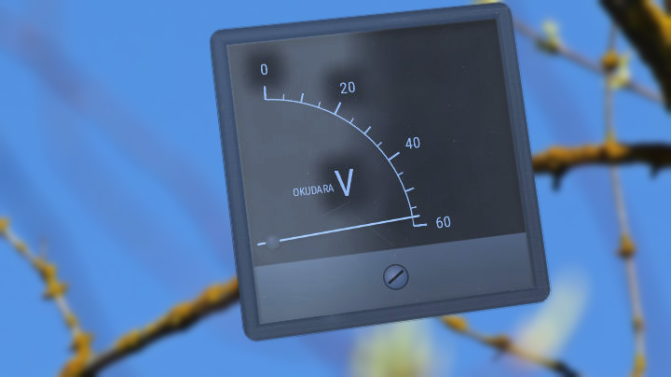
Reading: 57.5 V
